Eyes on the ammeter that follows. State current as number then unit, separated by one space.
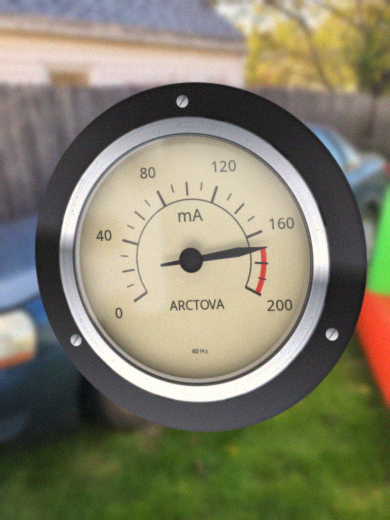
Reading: 170 mA
